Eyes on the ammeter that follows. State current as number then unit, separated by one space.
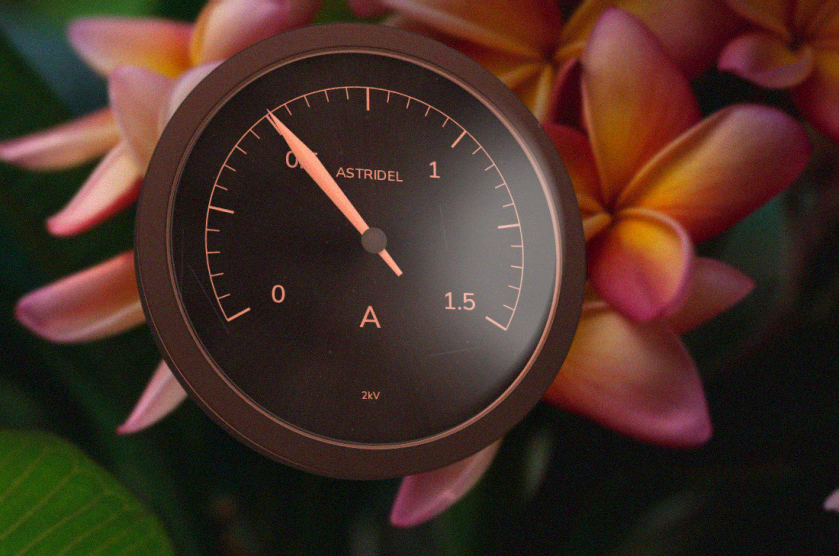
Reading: 0.5 A
